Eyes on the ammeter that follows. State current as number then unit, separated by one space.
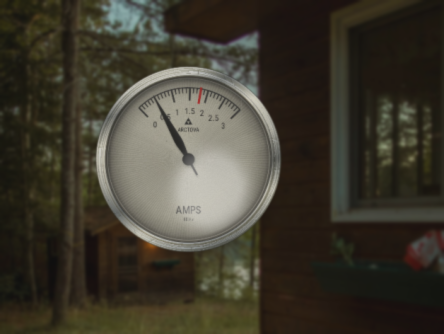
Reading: 0.5 A
